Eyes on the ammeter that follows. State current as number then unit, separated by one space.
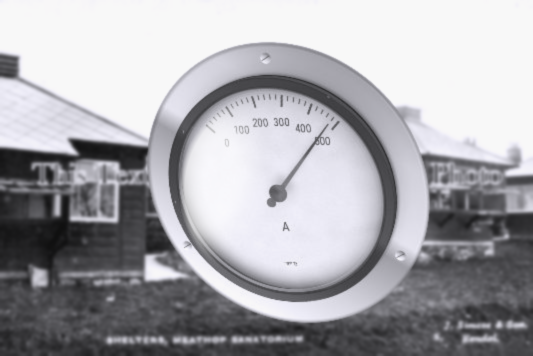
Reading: 480 A
